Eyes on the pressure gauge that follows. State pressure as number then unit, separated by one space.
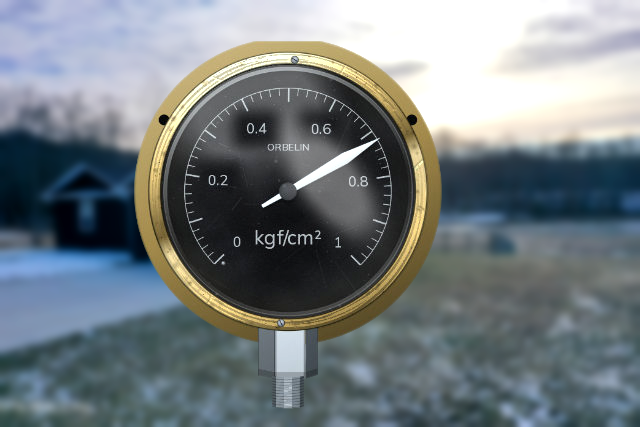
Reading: 0.72 kg/cm²
